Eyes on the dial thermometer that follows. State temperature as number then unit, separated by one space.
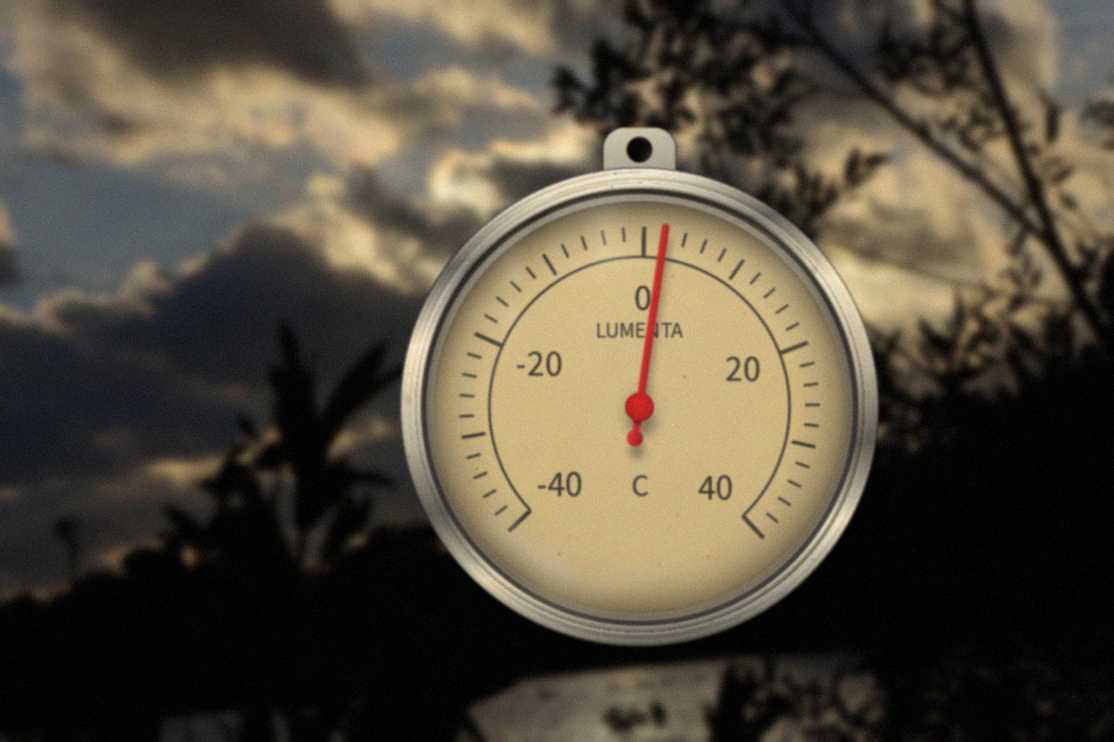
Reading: 2 °C
